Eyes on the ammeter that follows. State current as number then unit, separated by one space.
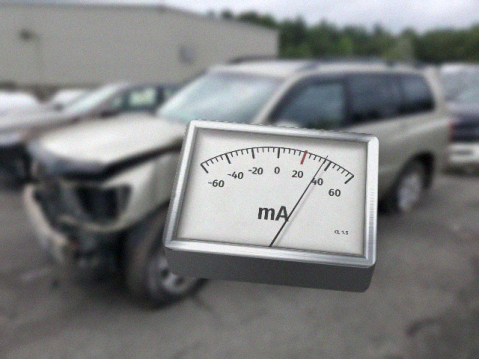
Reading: 36 mA
